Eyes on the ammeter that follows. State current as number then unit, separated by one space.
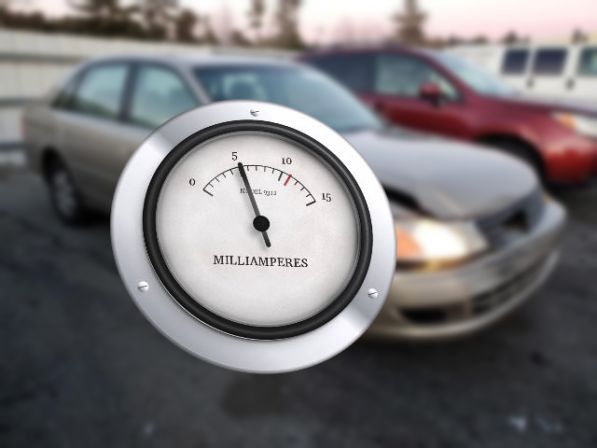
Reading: 5 mA
